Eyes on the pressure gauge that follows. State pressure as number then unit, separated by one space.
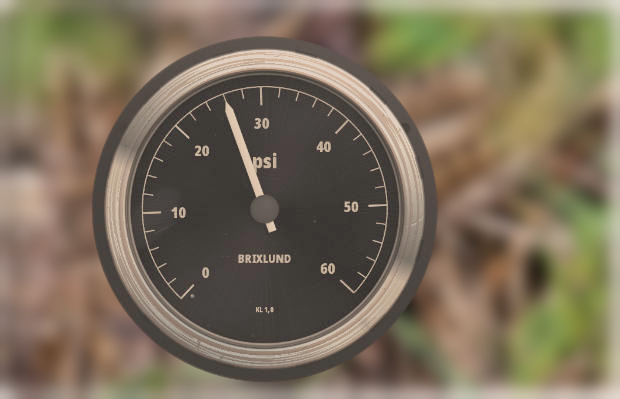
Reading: 26 psi
